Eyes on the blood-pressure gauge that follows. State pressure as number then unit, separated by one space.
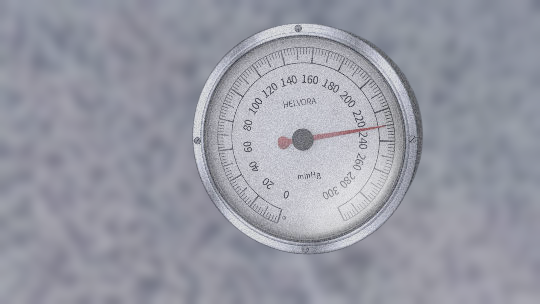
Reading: 230 mmHg
